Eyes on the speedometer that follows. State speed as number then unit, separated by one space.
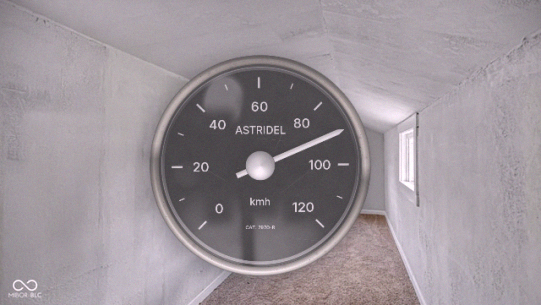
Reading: 90 km/h
